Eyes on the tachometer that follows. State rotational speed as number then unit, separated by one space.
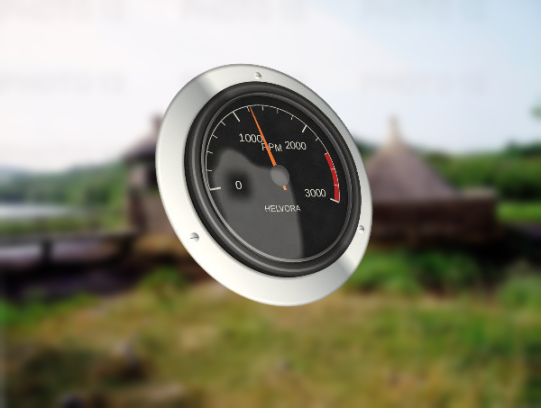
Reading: 1200 rpm
